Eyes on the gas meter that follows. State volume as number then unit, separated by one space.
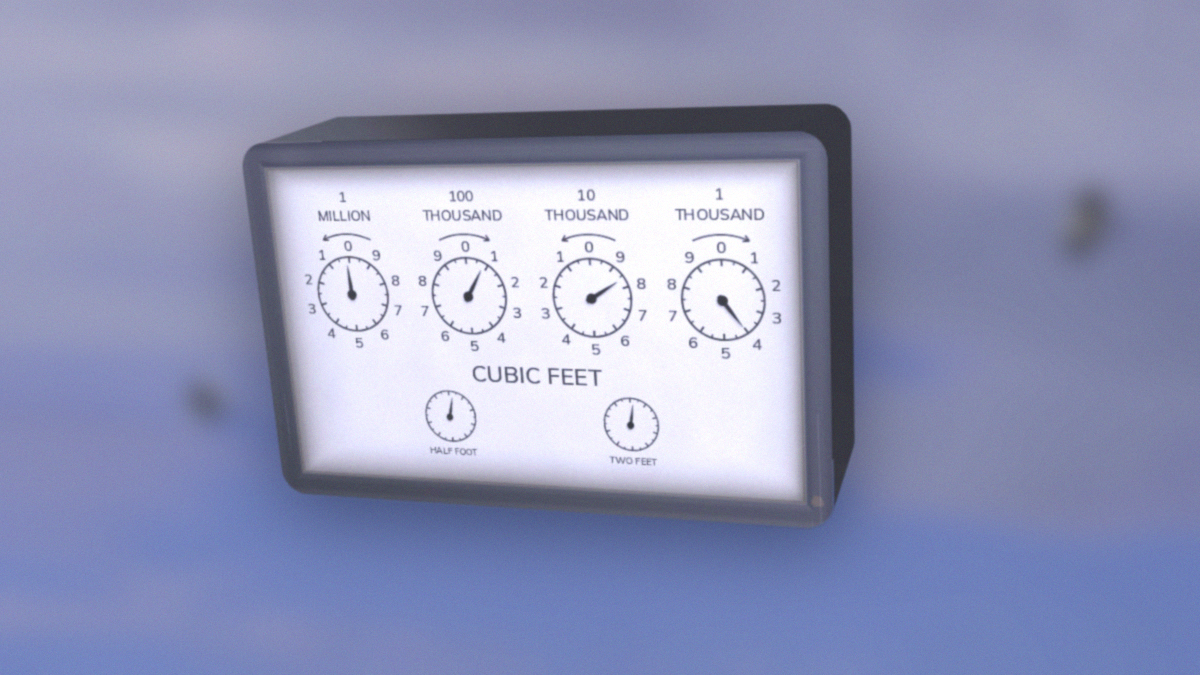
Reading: 8400 ft³
